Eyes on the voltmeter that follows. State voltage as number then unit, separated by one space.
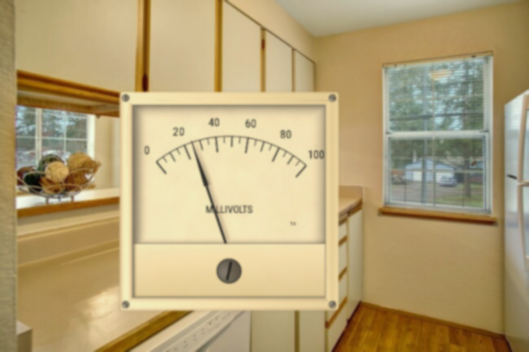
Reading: 25 mV
